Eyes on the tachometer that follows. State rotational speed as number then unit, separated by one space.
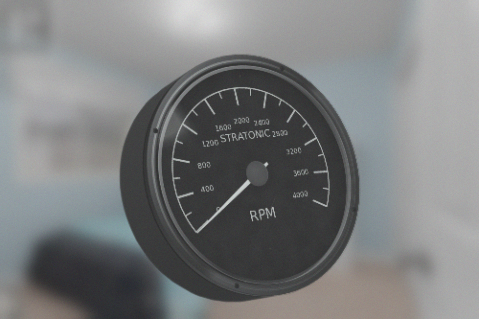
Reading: 0 rpm
